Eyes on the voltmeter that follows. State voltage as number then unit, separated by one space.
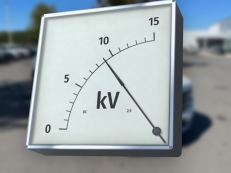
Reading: 9 kV
